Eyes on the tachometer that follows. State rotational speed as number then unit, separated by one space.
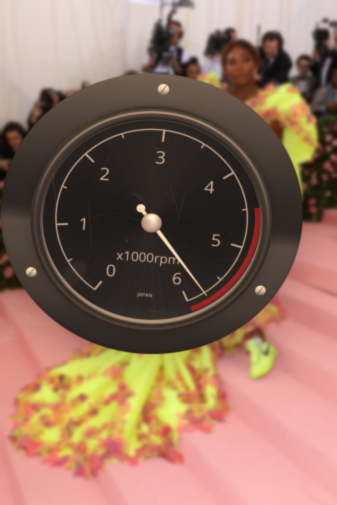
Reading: 5750 rpm
